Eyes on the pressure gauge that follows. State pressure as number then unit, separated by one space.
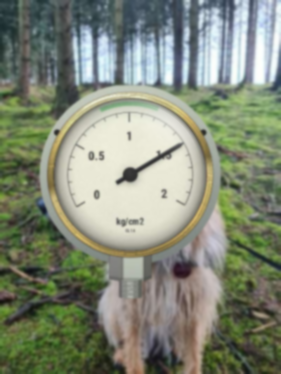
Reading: 1.5 kg/cm²
